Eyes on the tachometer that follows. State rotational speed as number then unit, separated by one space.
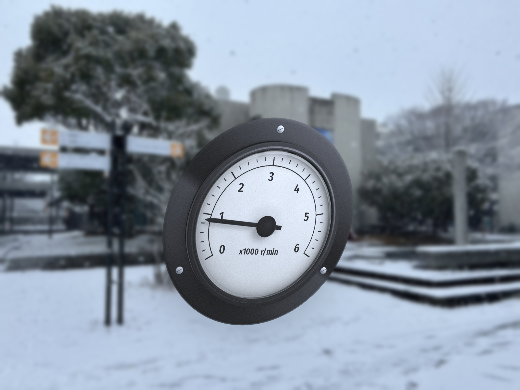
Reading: 900 rpm
